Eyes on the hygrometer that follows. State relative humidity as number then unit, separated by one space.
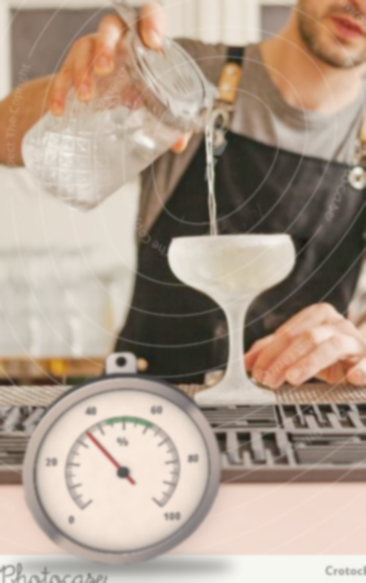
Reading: 35 %
